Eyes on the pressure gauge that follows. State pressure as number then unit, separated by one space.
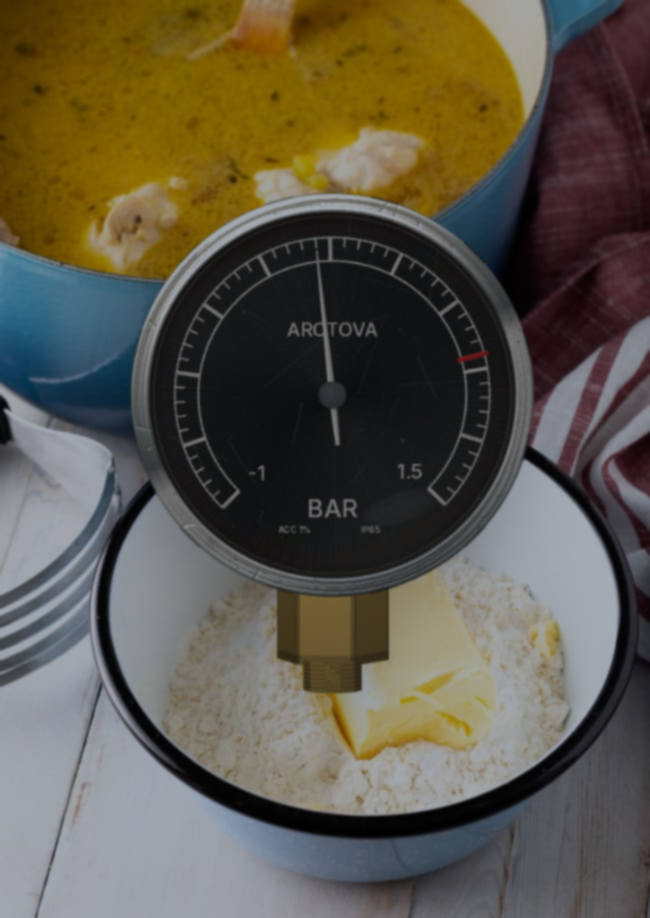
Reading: 0.2 bar
